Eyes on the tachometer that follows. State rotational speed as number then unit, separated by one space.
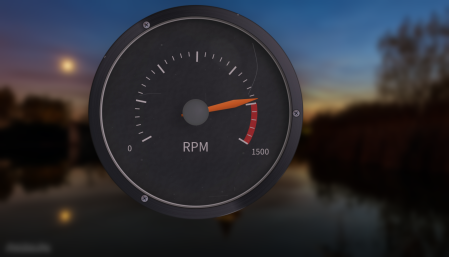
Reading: 1225 rpm
